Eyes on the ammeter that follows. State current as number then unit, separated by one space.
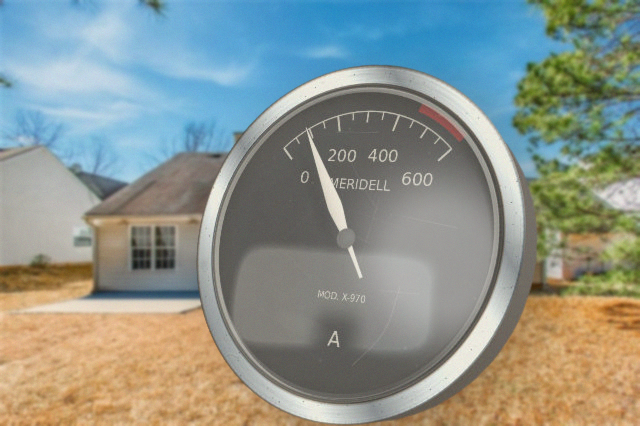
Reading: 100 A
